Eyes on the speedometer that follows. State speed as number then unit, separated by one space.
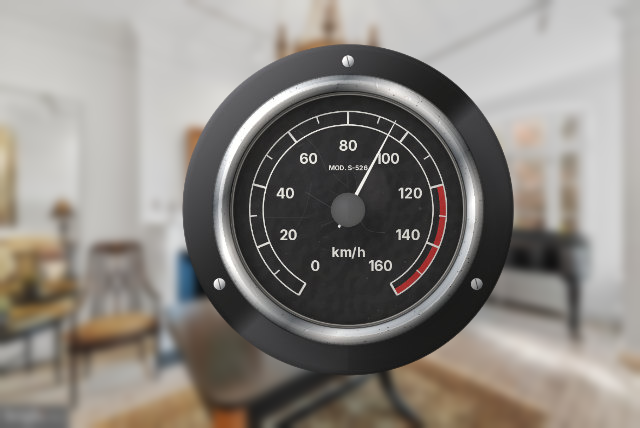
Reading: 95 km/h
